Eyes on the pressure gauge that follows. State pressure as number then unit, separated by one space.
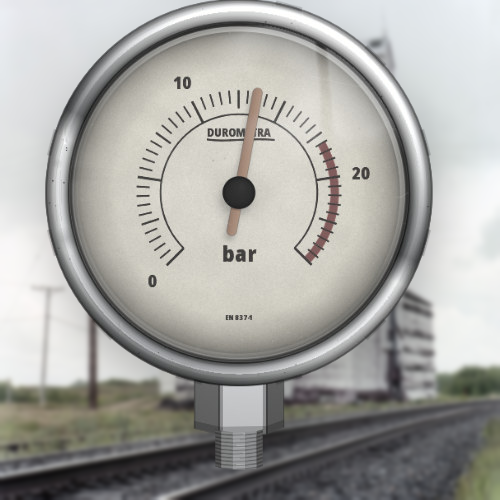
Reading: 13.5 bar
